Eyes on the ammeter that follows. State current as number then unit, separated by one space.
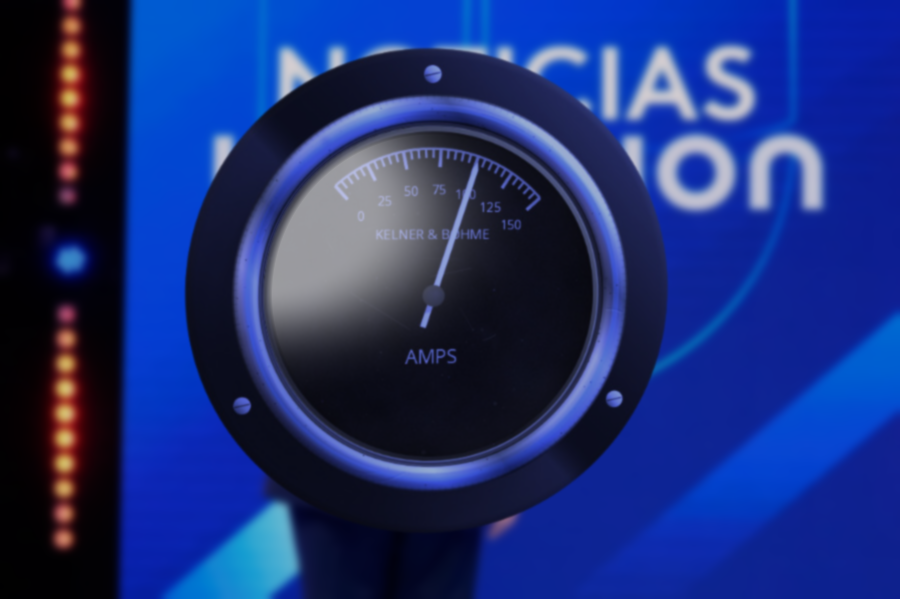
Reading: 100 A
